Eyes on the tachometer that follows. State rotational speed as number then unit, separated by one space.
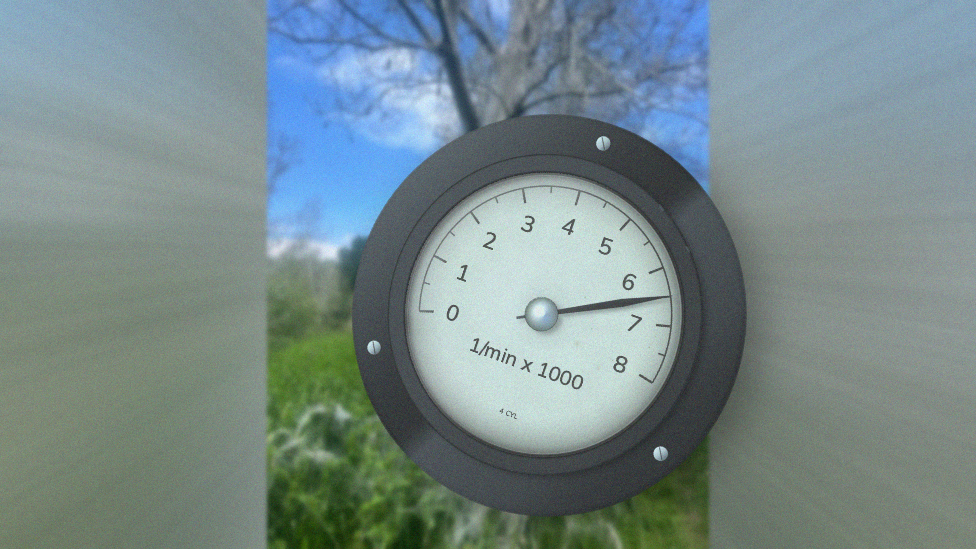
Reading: 6500 rpm
